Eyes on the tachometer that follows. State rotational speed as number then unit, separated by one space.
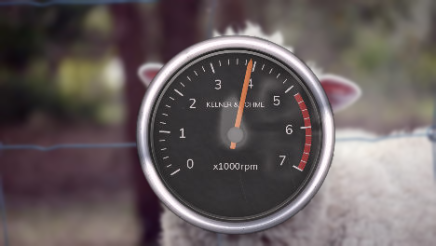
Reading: 3900 rpm
